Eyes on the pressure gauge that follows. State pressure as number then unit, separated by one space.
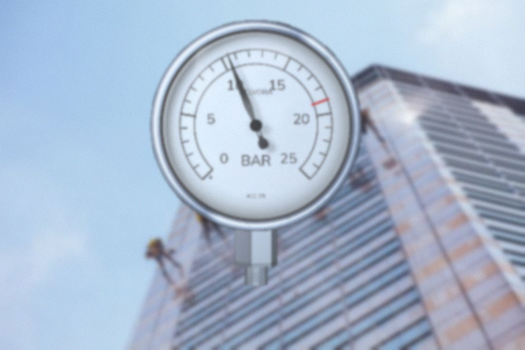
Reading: 10.5 bar
